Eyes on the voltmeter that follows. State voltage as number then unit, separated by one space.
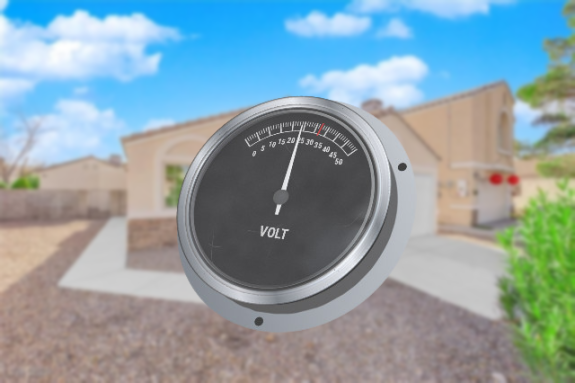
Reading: 25 V
